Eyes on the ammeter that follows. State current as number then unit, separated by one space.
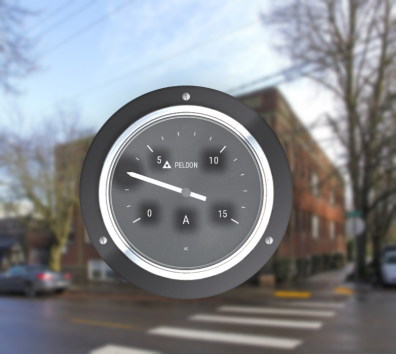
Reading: 3 A
